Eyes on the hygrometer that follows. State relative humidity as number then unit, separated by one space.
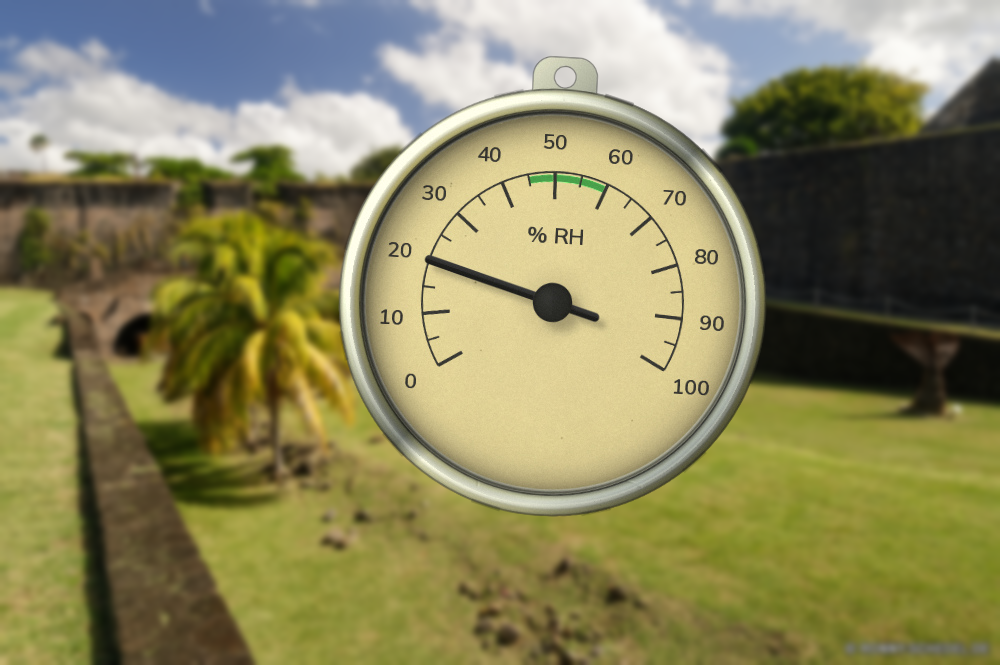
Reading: 20 %
